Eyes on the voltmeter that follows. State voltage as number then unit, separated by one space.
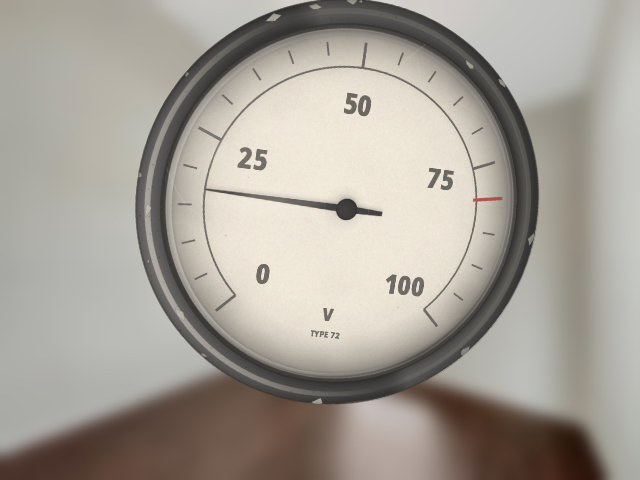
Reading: 17.5 V
